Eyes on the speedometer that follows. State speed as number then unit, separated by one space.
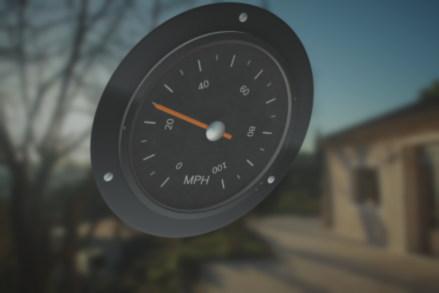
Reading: 25 mph
